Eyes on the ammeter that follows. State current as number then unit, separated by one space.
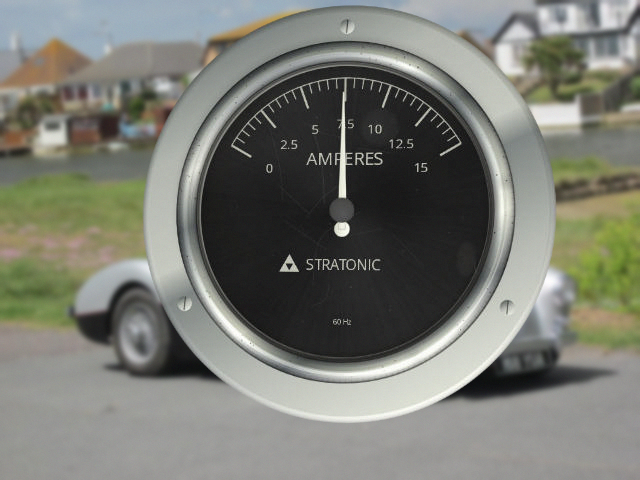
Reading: 7.5 A
